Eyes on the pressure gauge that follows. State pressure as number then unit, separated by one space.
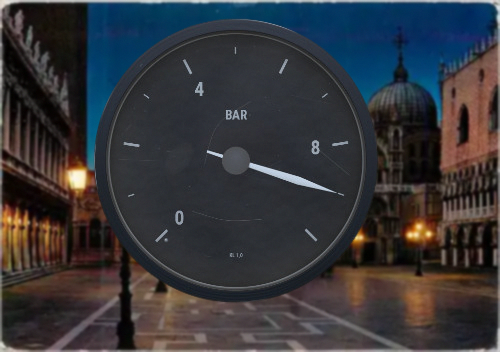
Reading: 9 bar
